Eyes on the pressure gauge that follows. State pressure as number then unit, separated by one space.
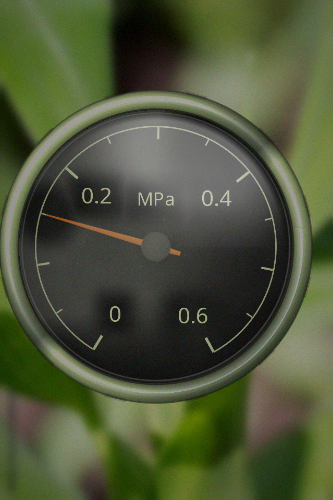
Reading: 0.15 MPa
